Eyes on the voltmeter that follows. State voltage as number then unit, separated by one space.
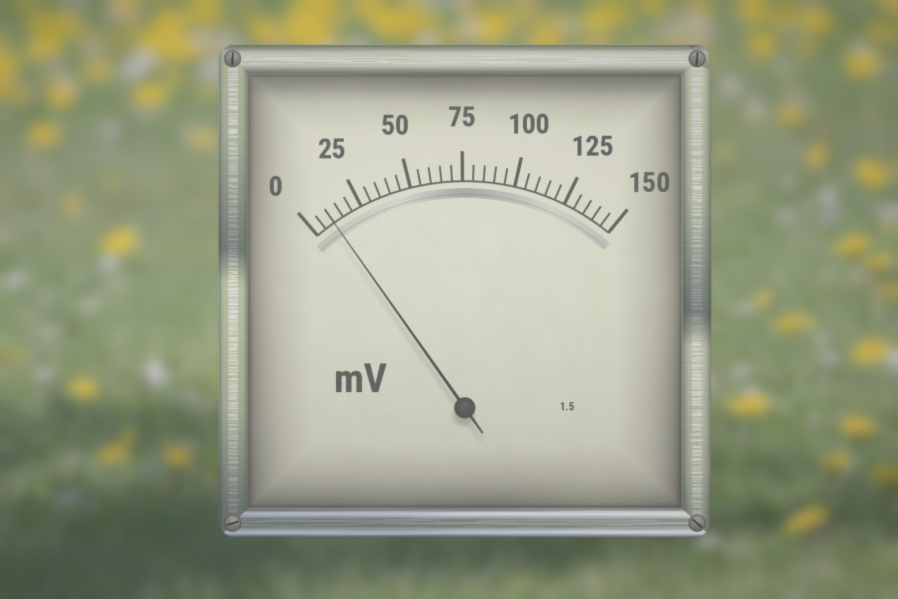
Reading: 10 mV
